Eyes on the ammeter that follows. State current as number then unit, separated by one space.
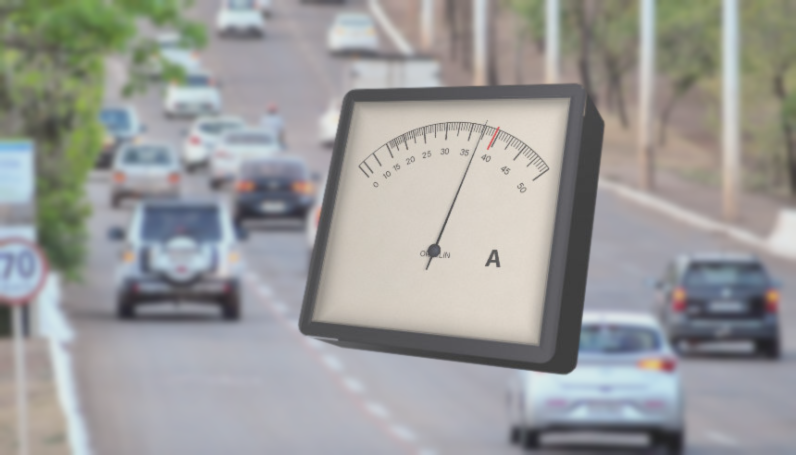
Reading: 37.5 A
